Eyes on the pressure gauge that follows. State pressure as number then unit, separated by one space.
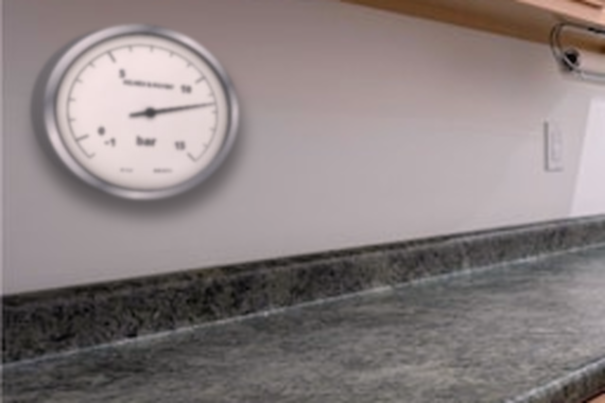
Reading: 11.5 bar
